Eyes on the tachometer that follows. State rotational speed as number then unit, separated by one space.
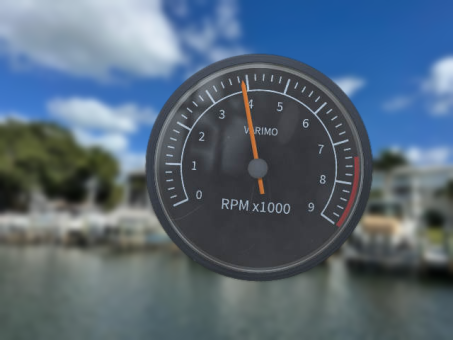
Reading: 3900 rpm
